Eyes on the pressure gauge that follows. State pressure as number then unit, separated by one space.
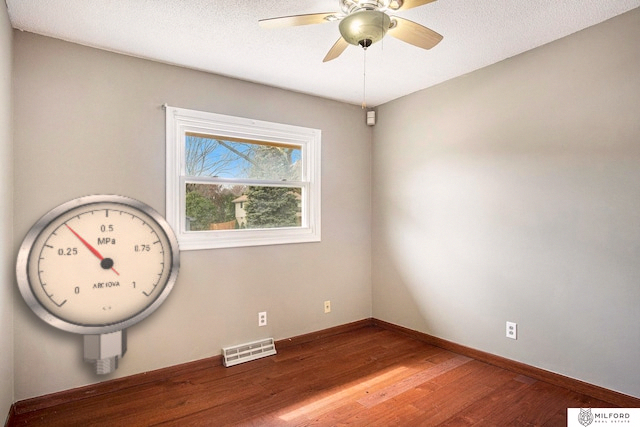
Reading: 0.35 MPa
